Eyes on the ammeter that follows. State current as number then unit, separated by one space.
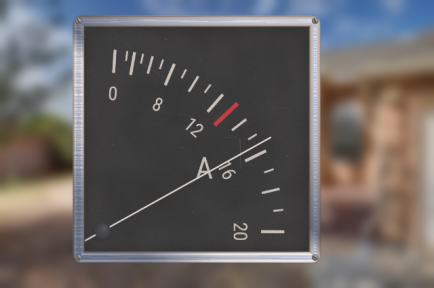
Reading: 15.5 A
